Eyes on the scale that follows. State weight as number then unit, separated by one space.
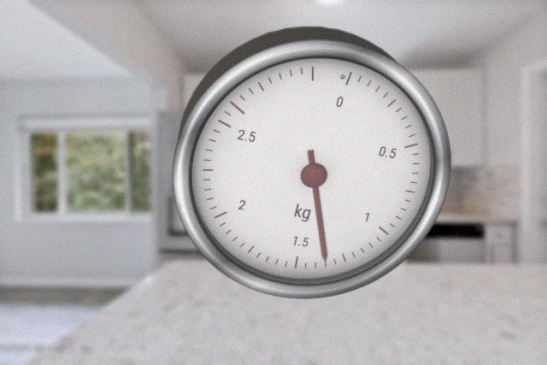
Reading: 1.35 kg
